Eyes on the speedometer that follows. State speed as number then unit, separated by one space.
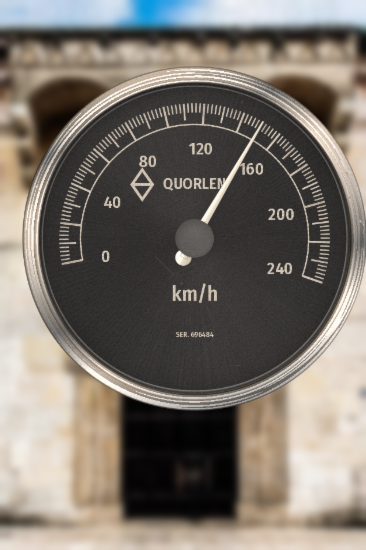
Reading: 150 km/h
